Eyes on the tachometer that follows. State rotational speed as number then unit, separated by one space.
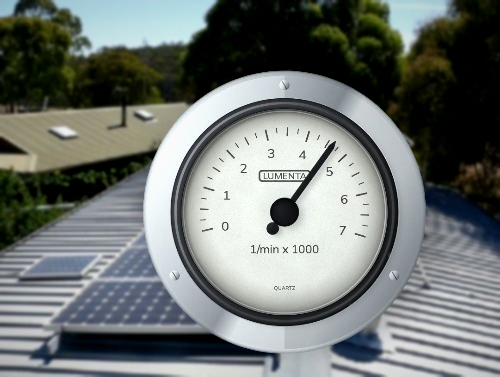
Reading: 4625 rpm
